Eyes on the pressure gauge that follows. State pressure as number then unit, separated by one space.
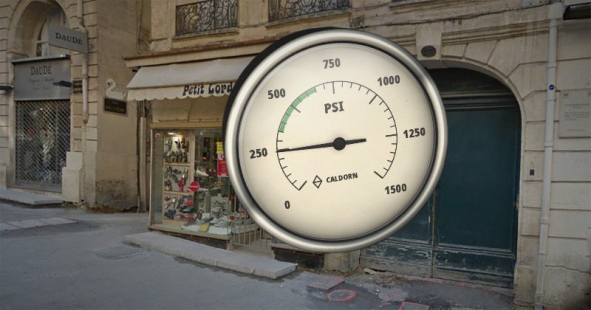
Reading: 250 psi
